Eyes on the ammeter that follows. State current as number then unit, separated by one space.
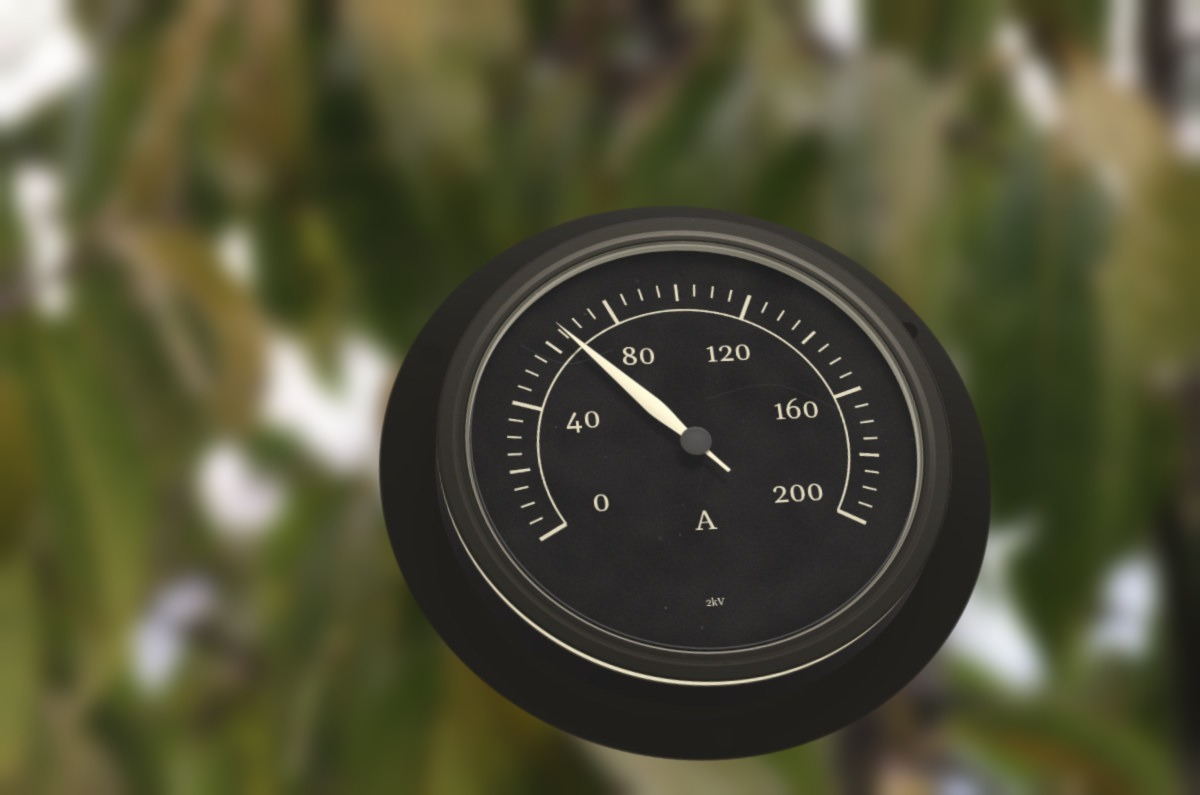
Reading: 65 A
